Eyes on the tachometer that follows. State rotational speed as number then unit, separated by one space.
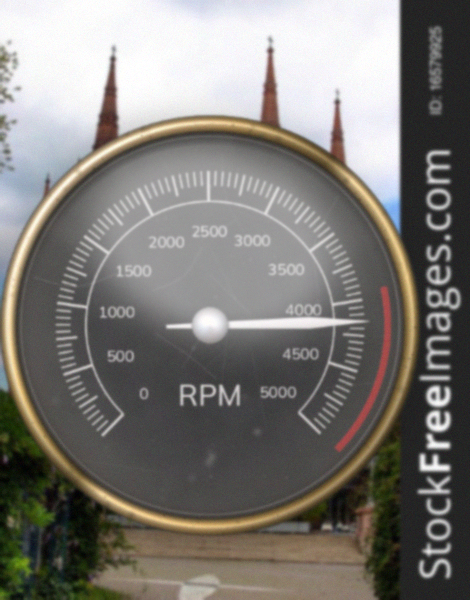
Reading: 4150 rpm
